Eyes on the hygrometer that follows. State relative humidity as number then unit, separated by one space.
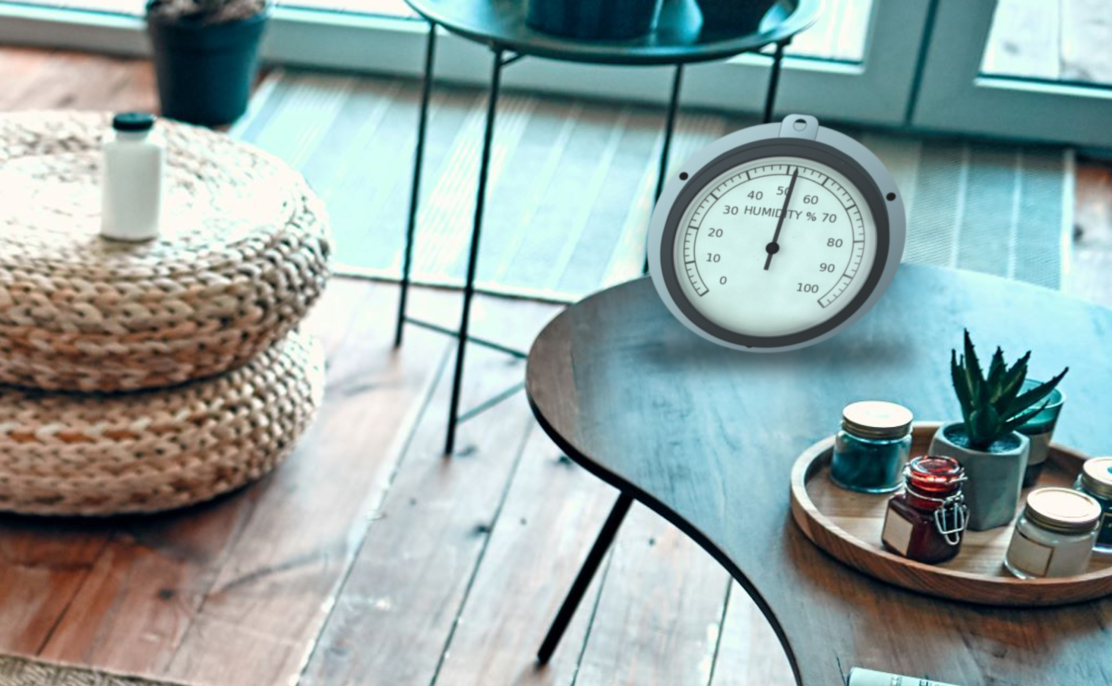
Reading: 52 %
